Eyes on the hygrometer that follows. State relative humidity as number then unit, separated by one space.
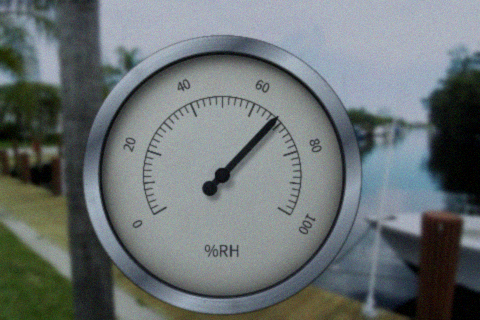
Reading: 68 %
